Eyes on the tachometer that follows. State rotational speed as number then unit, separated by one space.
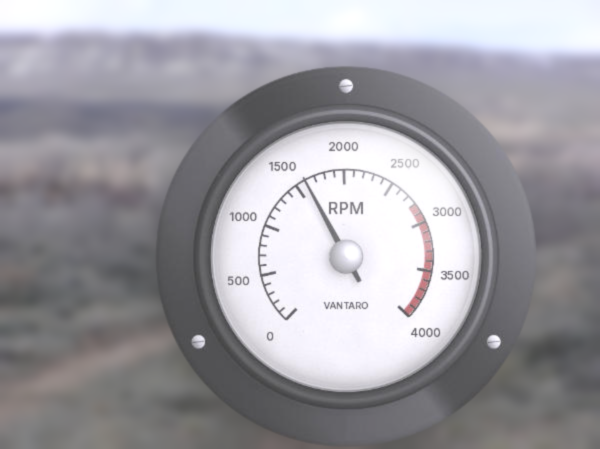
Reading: 1600 rpm
